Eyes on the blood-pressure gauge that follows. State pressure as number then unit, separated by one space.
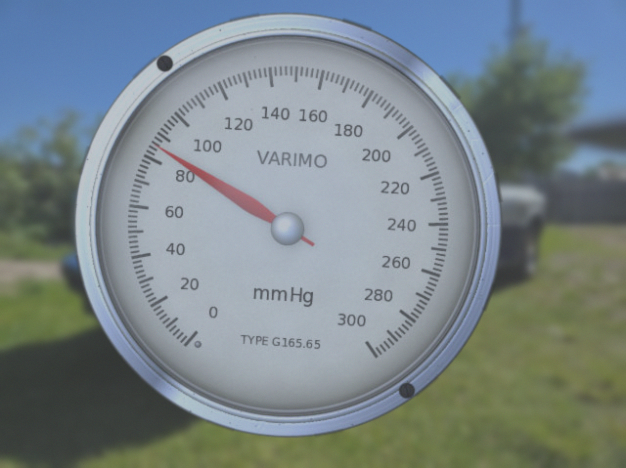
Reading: 86 mmHg
